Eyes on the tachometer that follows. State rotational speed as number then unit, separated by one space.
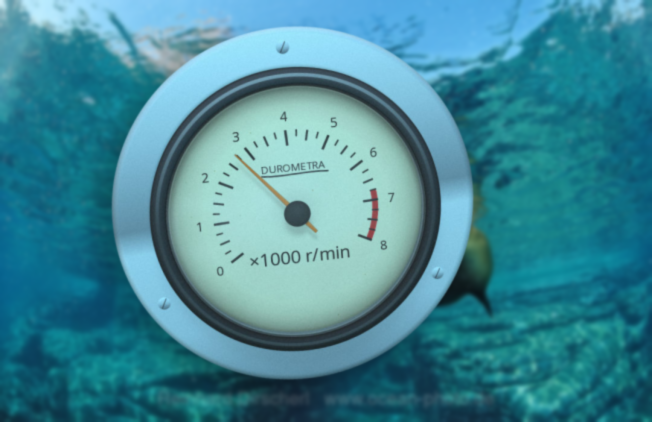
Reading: 2750 rpm
